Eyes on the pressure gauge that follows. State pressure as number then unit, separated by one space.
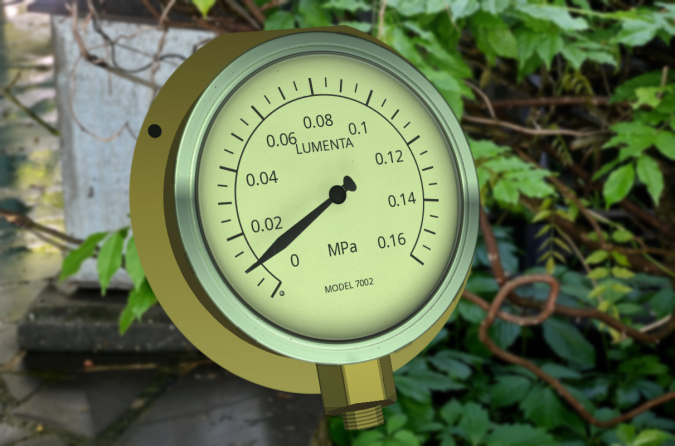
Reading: 0.01 MPa
